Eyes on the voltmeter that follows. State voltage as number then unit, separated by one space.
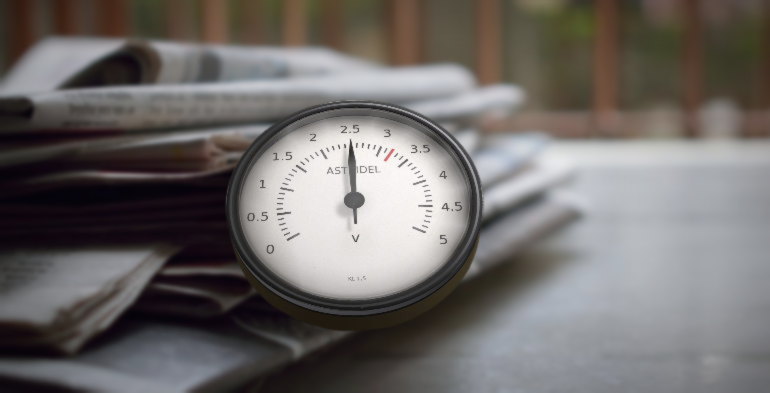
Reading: 2.5 V
